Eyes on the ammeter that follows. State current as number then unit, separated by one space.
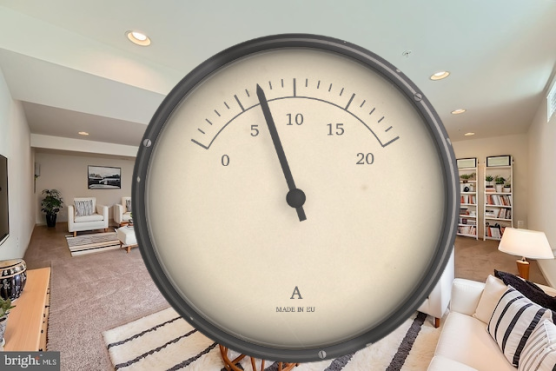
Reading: 7 A
